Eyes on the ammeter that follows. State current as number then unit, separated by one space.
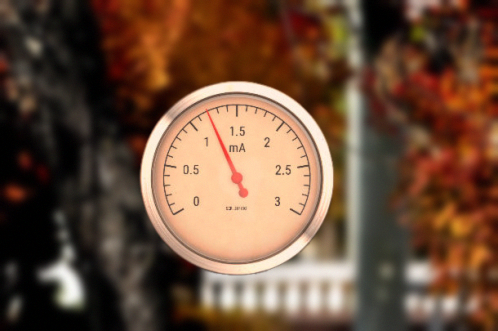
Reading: 1.2 mA
